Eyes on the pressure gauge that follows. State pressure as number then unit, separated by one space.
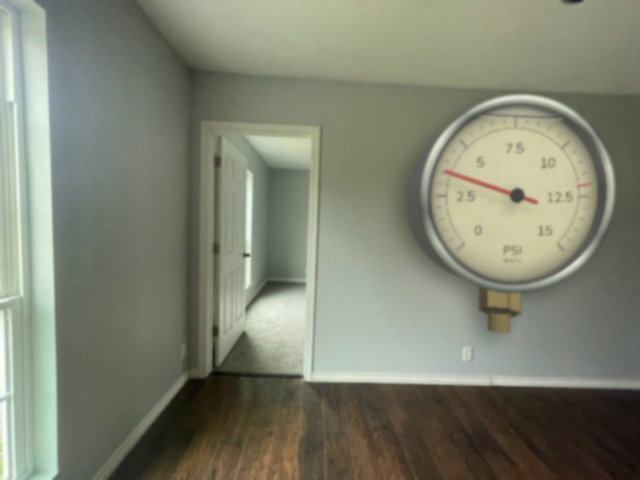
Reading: 3.5 psi
